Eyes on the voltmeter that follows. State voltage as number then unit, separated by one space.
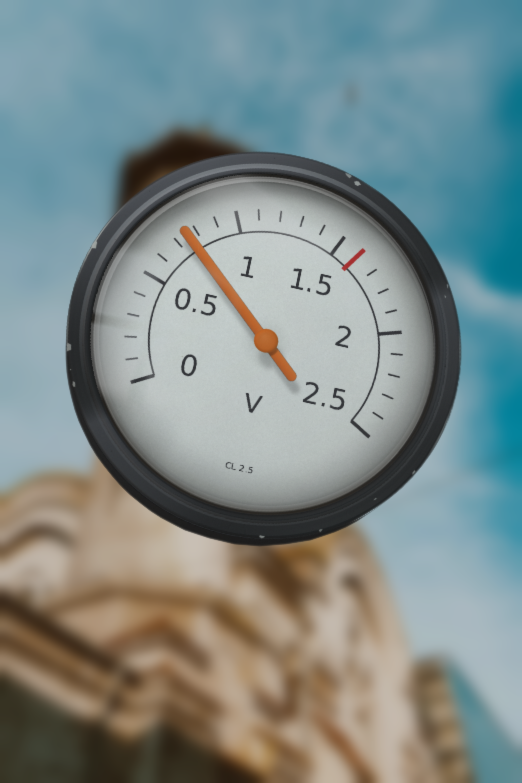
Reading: 0.75 V
